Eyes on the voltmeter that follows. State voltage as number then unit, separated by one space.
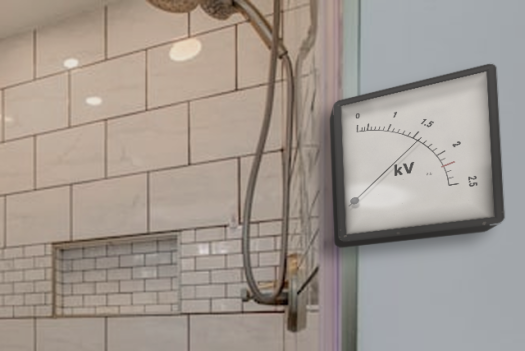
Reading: 1.6 kV
